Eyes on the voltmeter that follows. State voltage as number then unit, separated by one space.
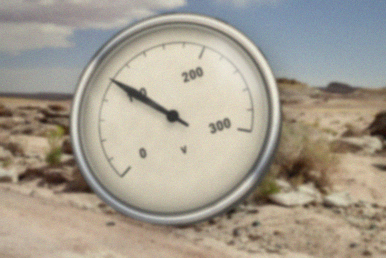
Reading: 100 V
